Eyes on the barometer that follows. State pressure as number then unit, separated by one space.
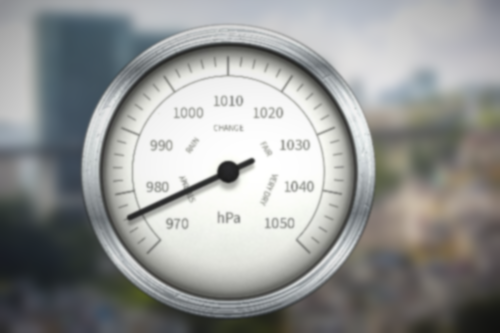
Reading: 976 hPa
